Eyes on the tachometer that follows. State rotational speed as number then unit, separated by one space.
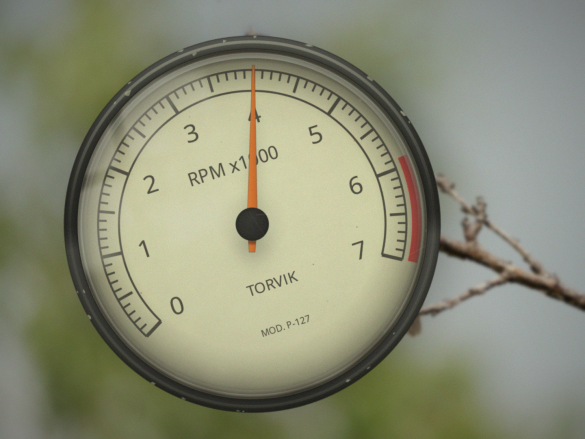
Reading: 4000 rpm
